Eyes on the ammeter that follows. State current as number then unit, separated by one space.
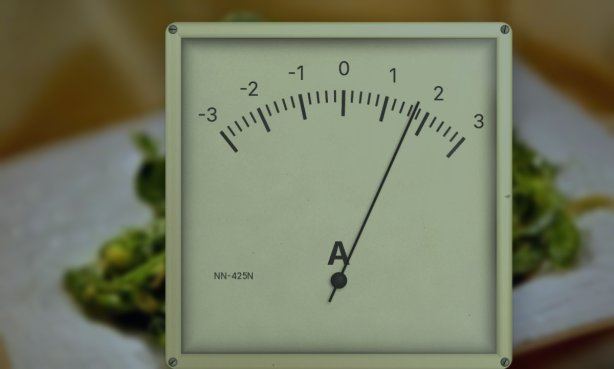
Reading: 1.7 A
